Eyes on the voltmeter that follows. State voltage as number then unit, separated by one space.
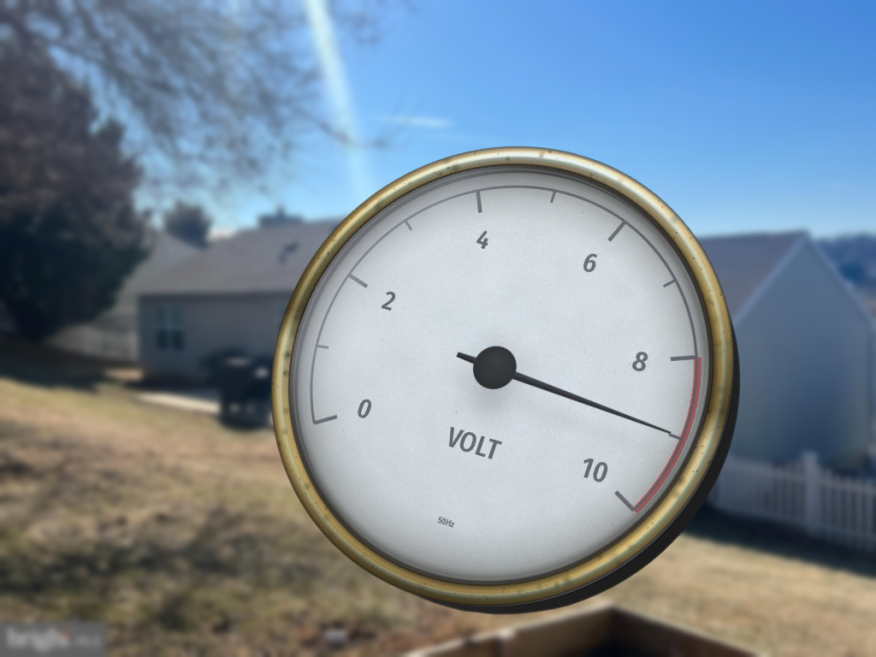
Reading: 9 V
